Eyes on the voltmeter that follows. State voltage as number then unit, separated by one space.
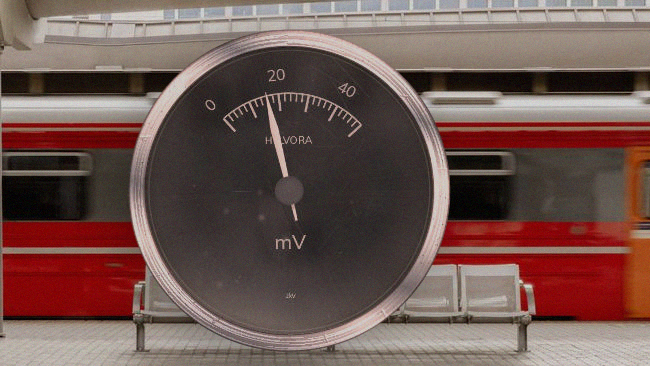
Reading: 16 mV
